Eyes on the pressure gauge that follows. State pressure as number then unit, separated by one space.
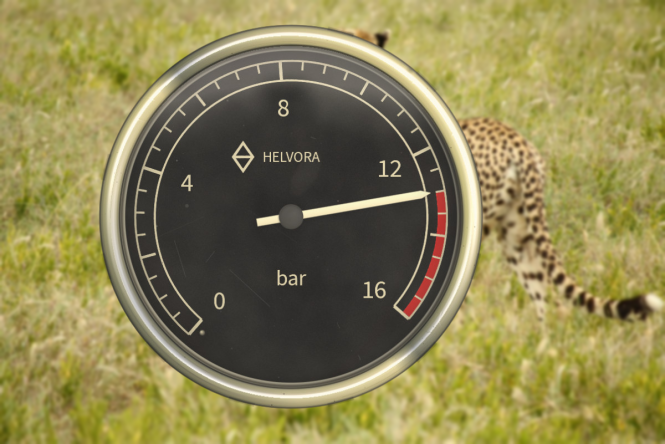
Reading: 13 bar
